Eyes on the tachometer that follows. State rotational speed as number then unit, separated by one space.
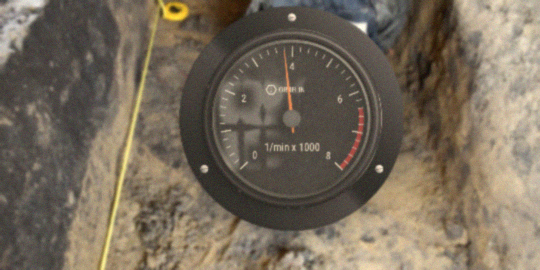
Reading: 3800 rpm
